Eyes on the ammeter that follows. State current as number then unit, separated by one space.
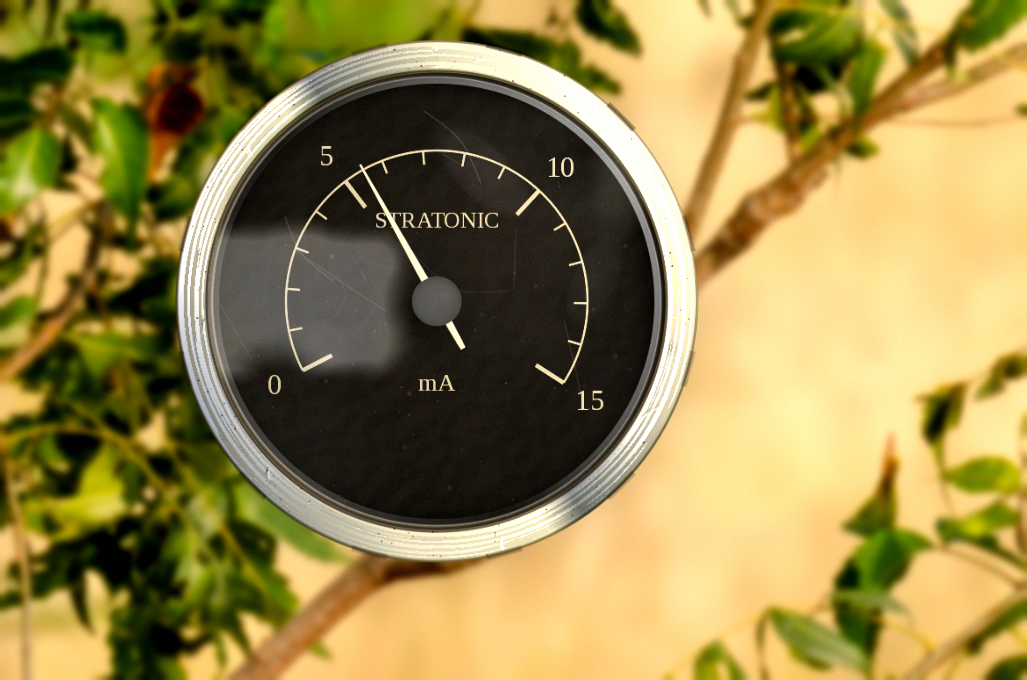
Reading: 5.5 mA
